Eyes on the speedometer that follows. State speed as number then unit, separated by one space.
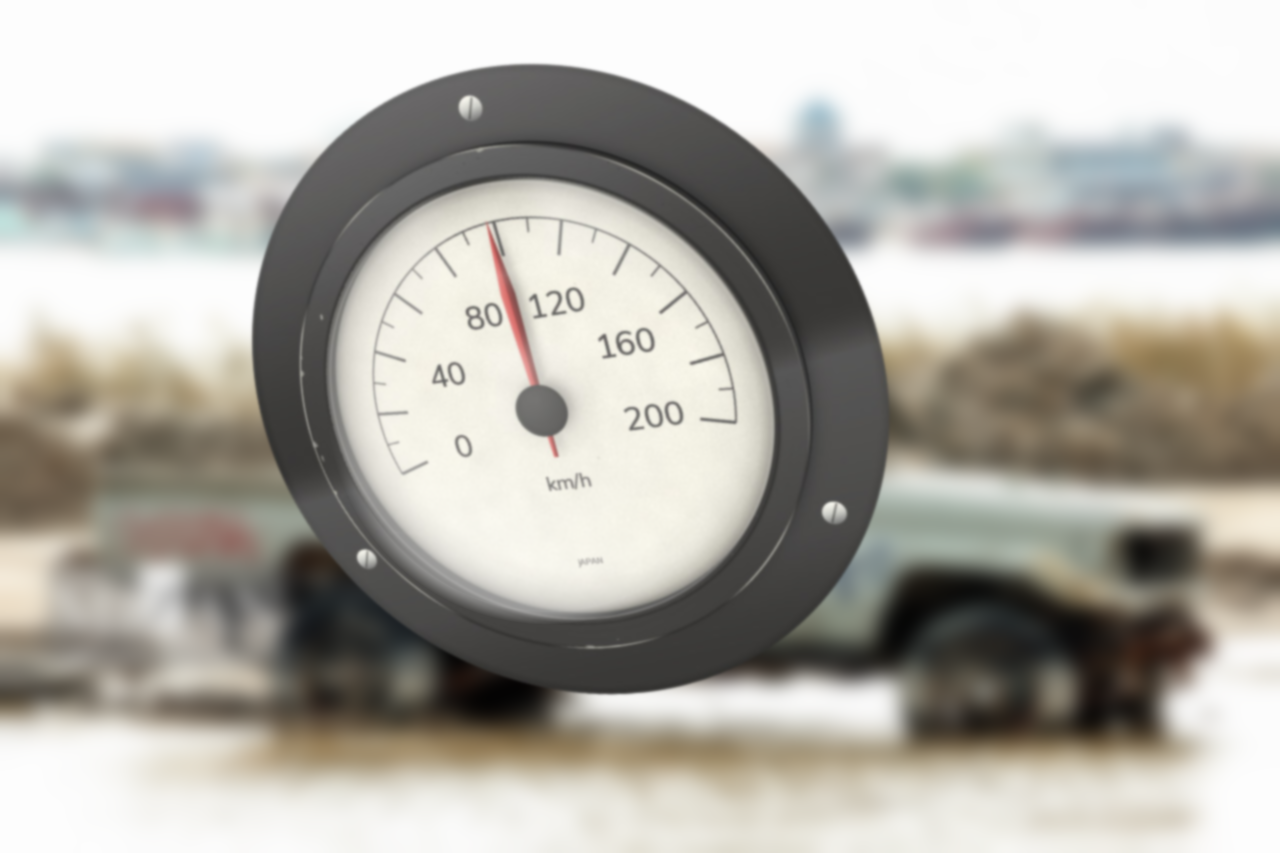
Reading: 100 km/h
